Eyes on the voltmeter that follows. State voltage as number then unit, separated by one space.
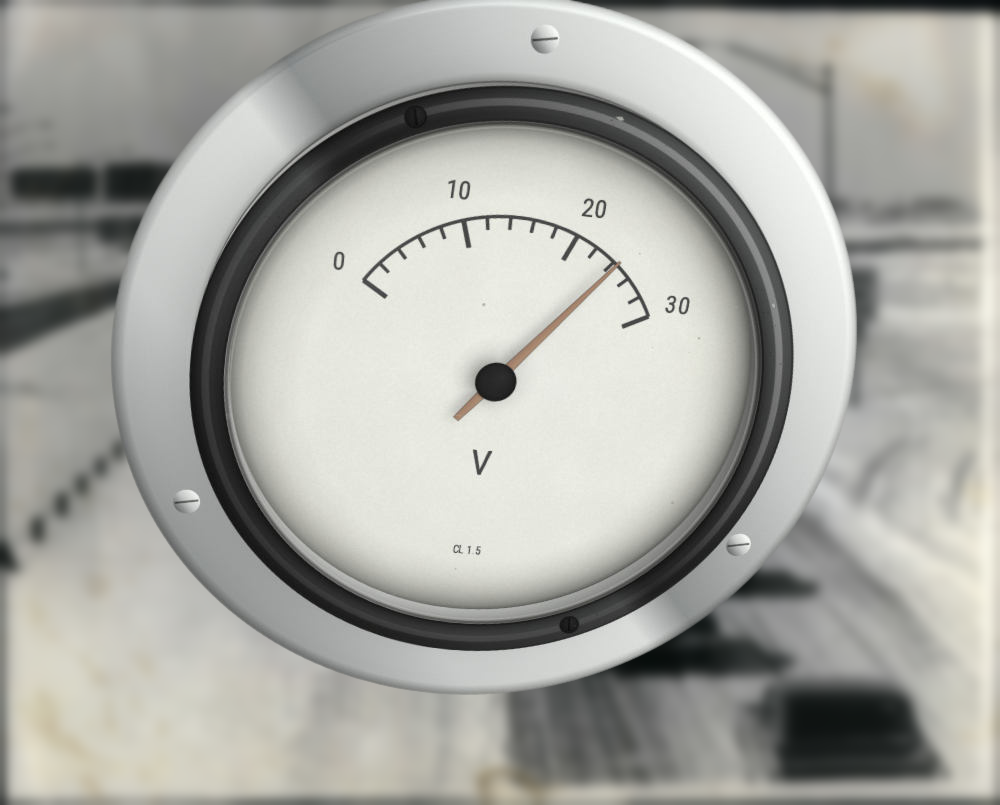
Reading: 24 V
